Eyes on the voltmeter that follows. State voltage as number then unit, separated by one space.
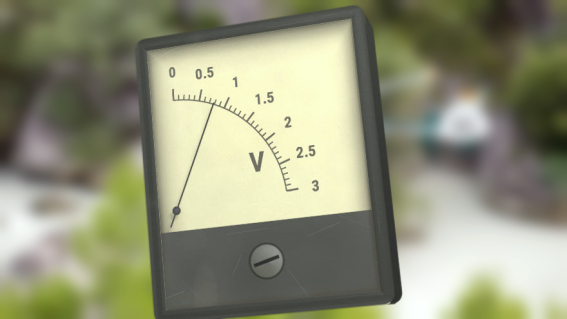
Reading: 0.8 V
